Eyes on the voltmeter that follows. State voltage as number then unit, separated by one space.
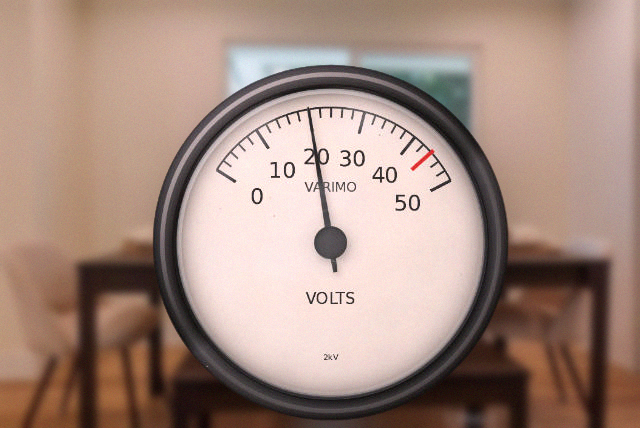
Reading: 20 V
